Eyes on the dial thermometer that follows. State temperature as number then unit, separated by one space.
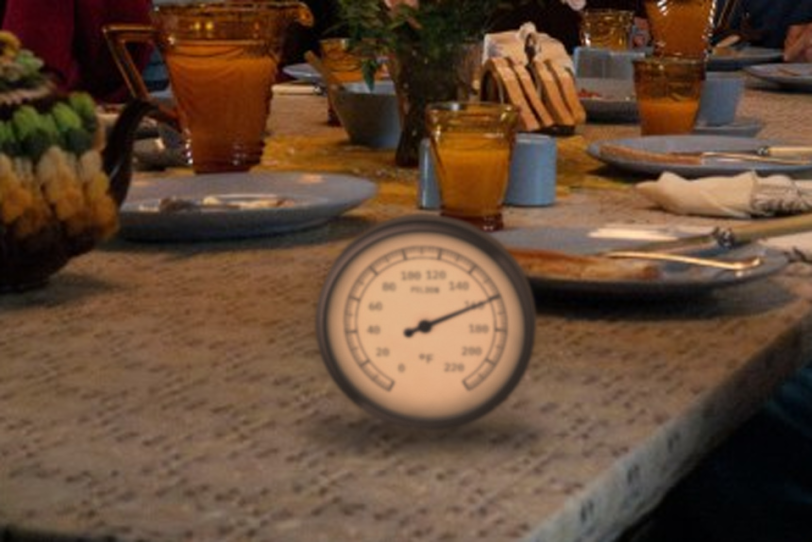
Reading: 160 °F
